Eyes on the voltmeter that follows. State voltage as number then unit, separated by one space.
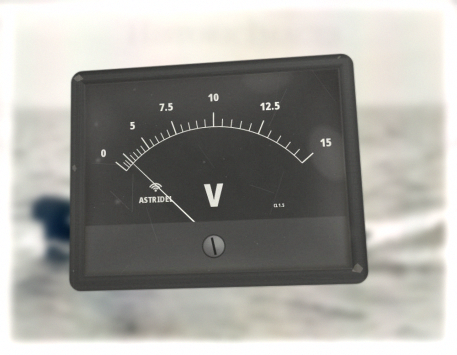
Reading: 2.5 V
